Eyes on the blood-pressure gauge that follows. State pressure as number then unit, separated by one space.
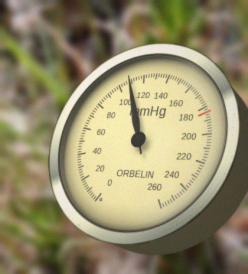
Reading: 110 mmHg
